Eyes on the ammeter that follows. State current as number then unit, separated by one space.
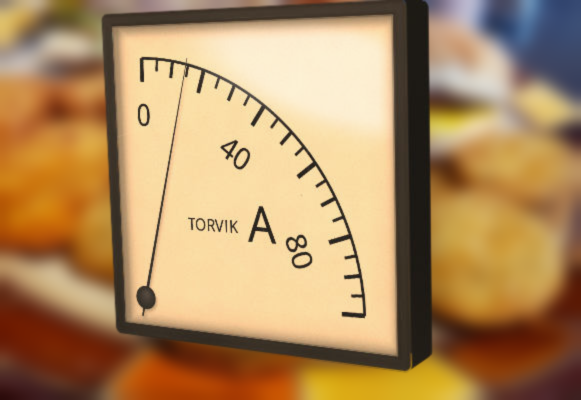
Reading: 15 A
